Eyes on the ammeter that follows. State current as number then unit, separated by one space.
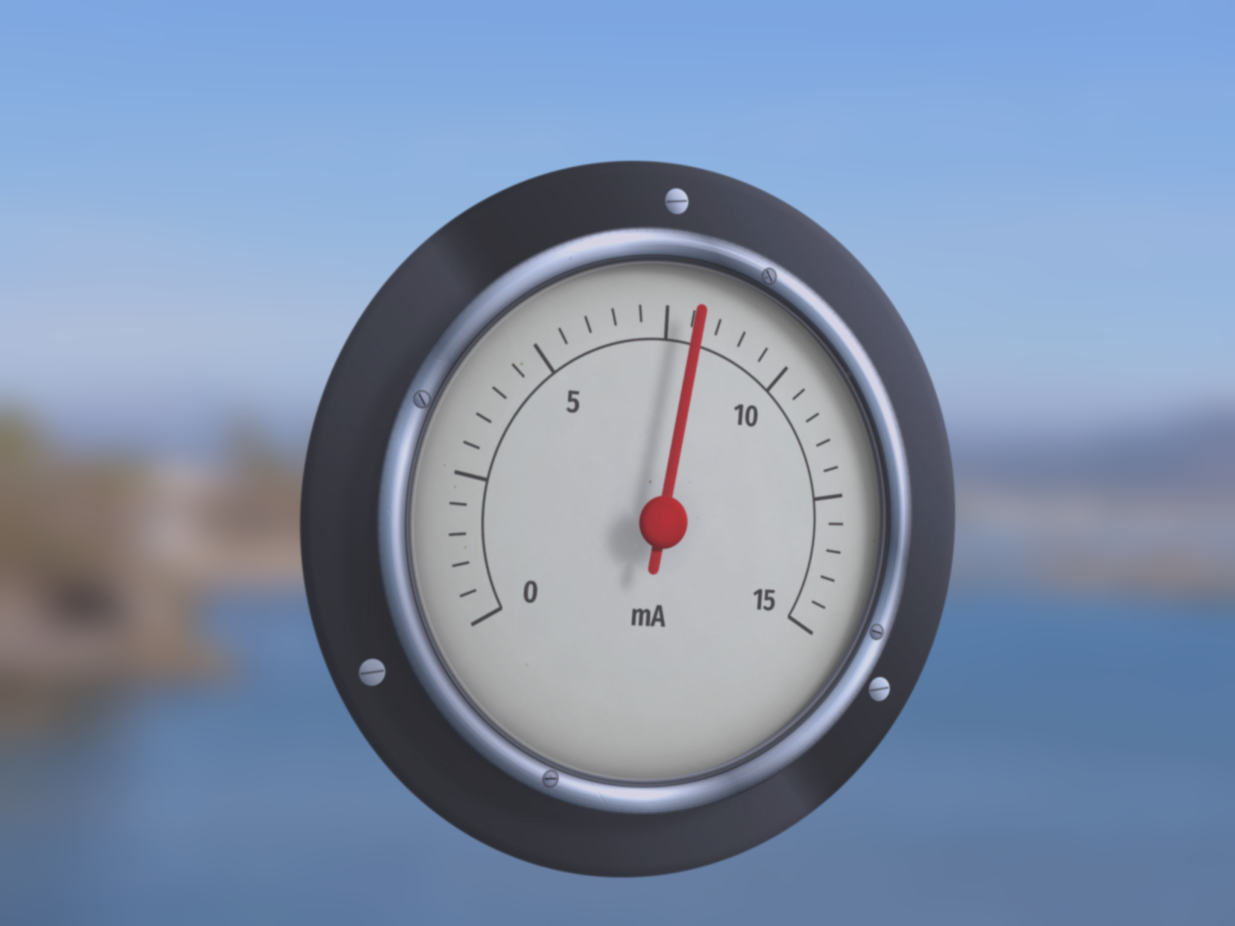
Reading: 8 mA
